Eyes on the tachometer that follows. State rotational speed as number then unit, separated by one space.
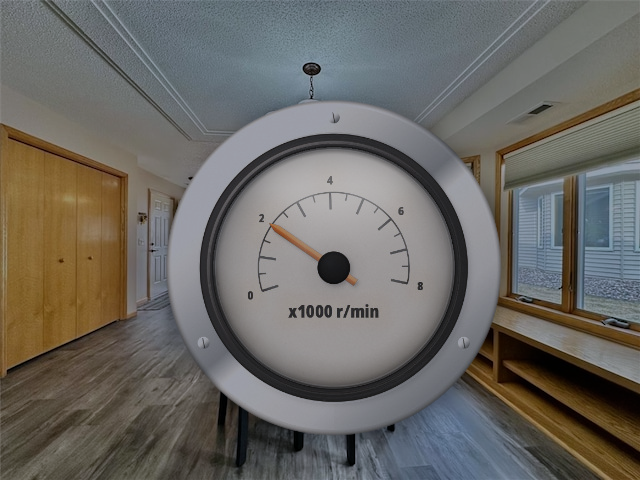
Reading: 2000 rpm
